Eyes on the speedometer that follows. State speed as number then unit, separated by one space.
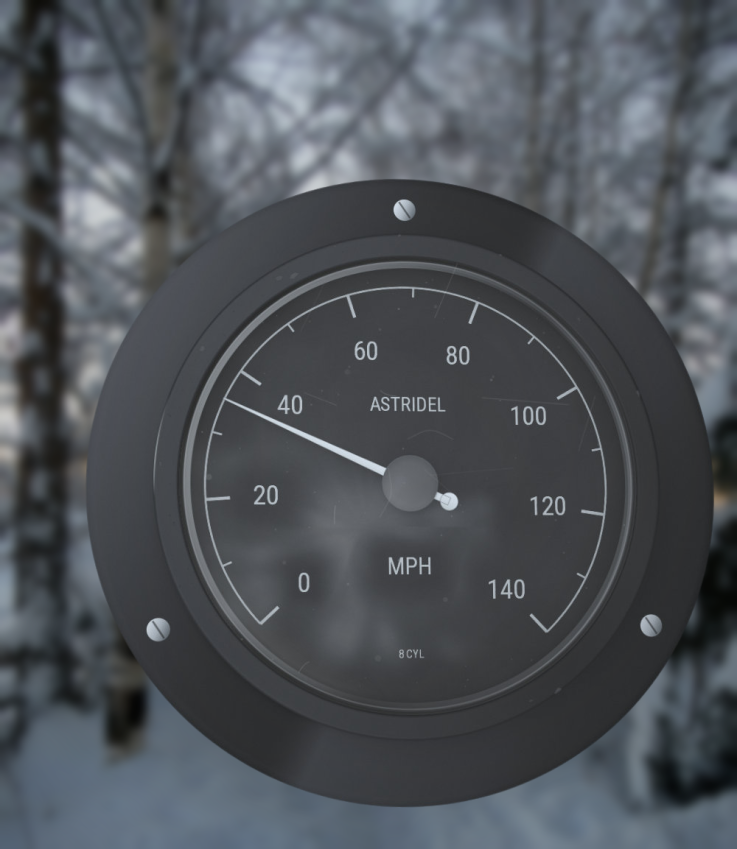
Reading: 35 mph
